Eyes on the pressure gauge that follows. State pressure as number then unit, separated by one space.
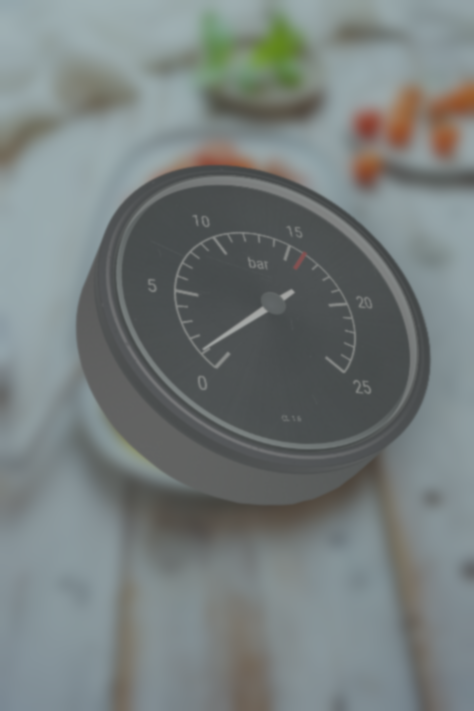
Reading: 1 bar
